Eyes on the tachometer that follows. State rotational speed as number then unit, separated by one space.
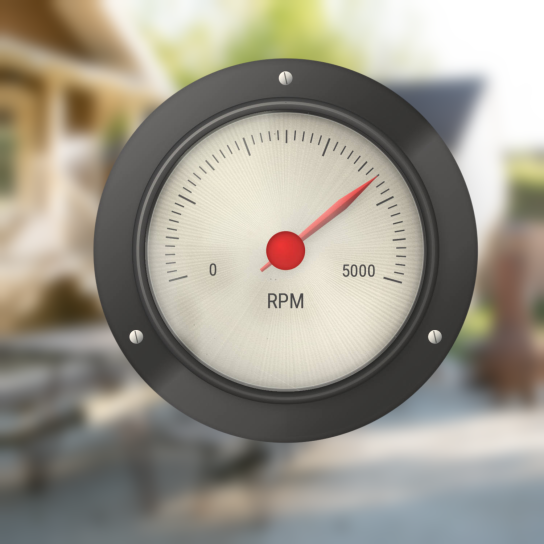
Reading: 3700 rpm
